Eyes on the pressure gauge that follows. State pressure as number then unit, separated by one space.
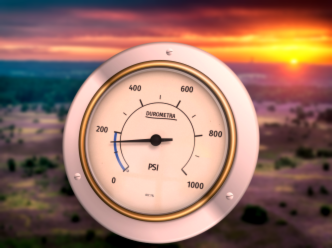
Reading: 150 psi
